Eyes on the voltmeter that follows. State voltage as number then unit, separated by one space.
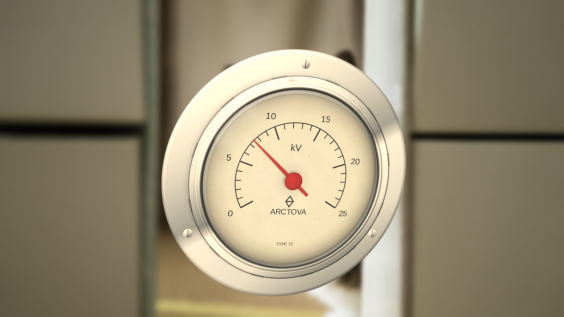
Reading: 7.5 kV
